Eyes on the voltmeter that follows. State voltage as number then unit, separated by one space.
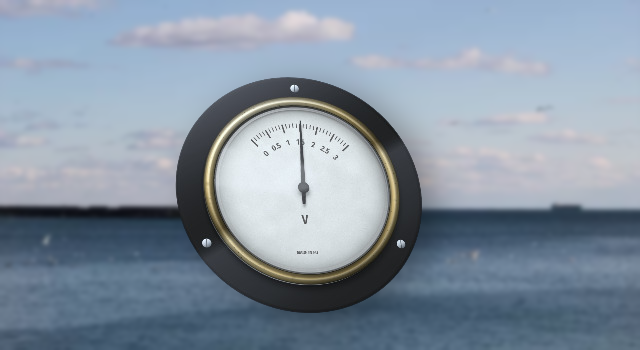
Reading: 1.5 V
